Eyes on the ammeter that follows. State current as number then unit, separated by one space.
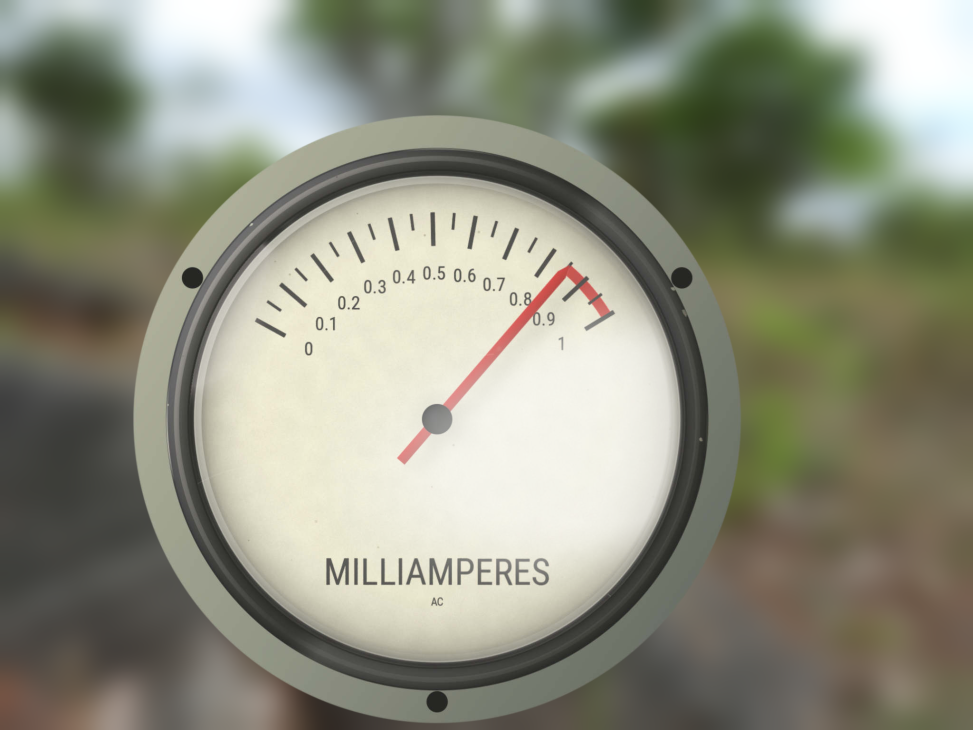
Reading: 0.85 mA
